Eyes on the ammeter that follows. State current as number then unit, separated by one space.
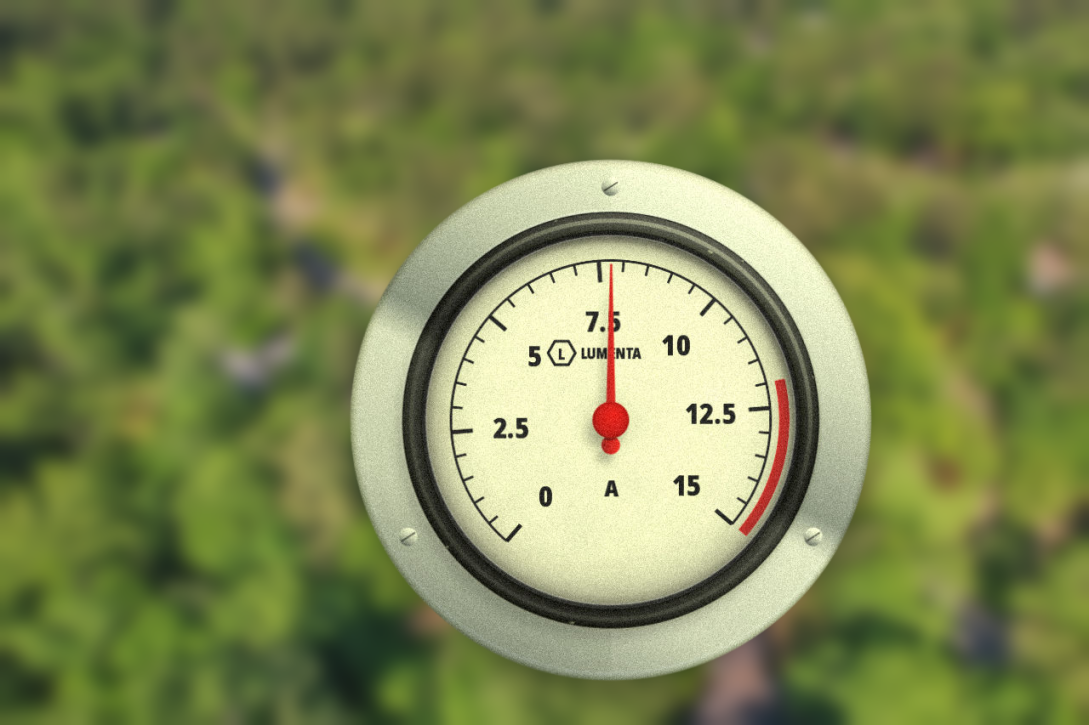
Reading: 7.75 A
